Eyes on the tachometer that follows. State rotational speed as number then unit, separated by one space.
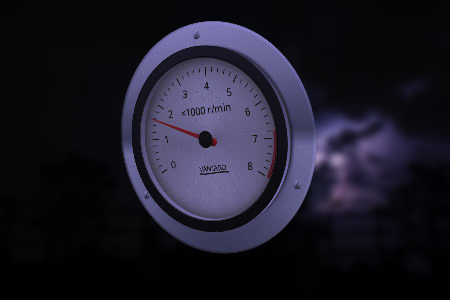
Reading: 1600 rpm
